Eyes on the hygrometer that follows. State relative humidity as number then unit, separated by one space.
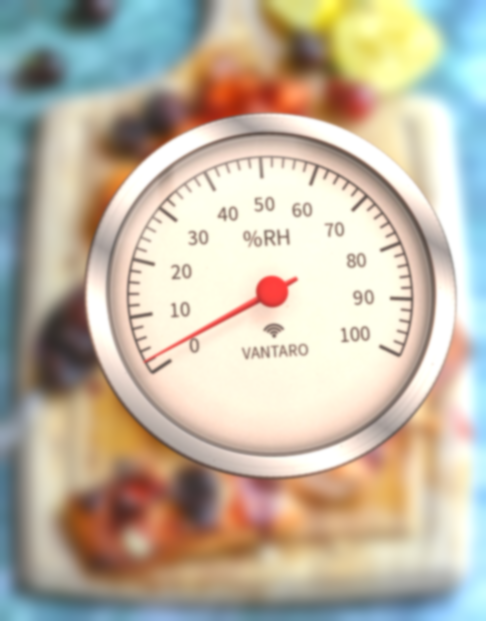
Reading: 2 %
